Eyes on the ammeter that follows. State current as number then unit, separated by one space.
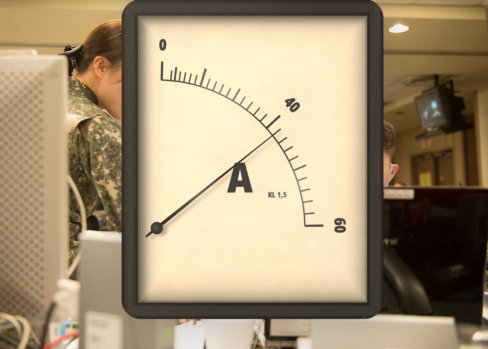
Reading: 42 A
